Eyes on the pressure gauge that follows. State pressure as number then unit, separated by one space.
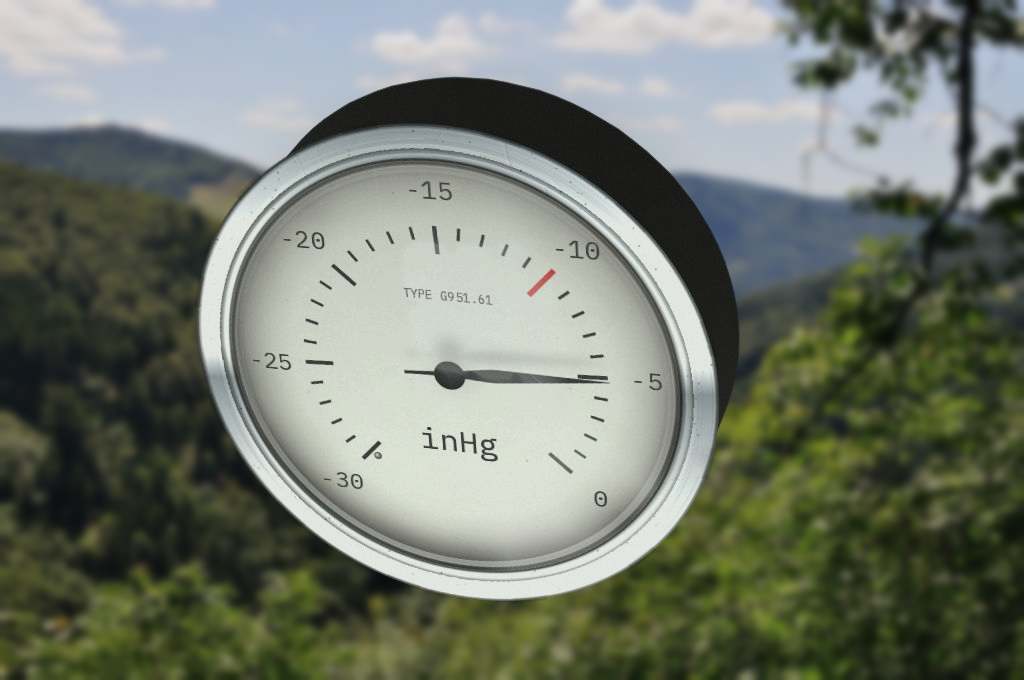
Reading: -5 inHg
